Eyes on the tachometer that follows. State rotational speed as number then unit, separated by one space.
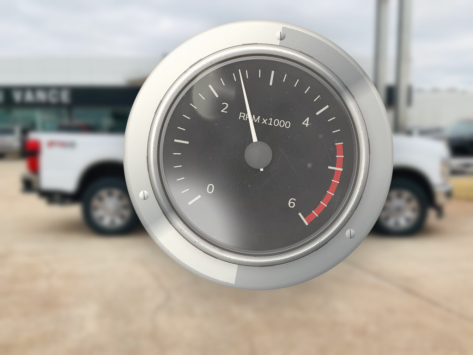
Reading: 2500 rpm
